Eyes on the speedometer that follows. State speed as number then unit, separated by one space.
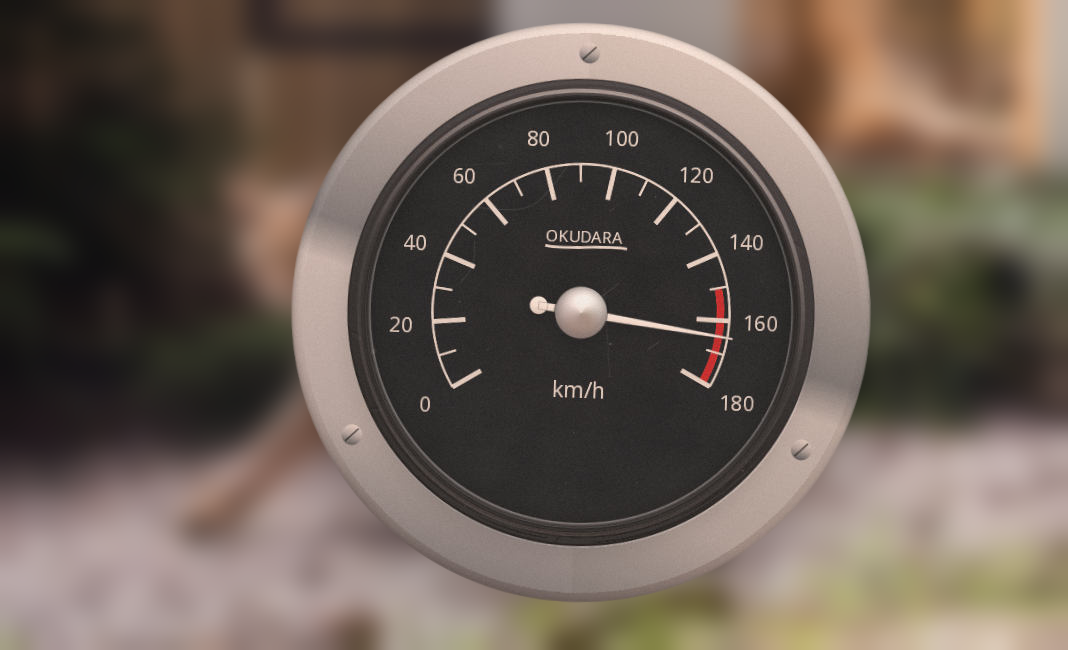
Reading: 165 km/h
